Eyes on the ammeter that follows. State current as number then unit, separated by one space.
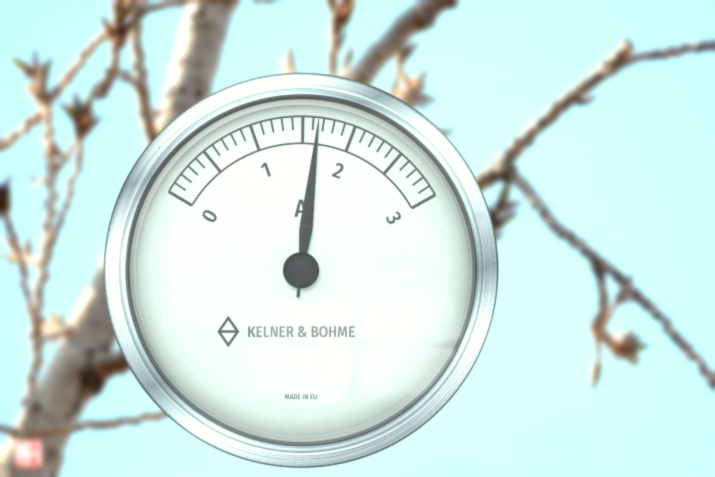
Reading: 1.65 A
